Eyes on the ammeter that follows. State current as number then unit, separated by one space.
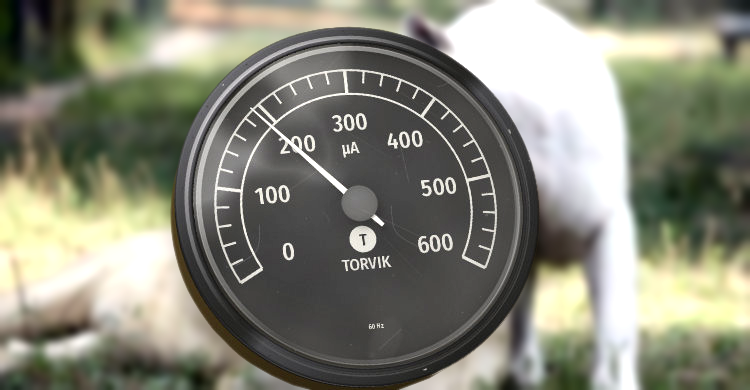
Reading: 190 µA
